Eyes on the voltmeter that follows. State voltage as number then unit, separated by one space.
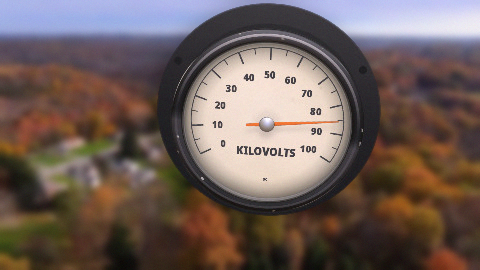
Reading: 85 kV
